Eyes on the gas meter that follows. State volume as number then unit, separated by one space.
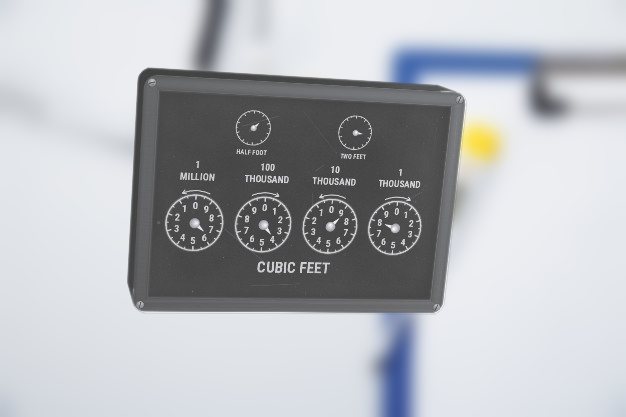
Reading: 638800 ft³
